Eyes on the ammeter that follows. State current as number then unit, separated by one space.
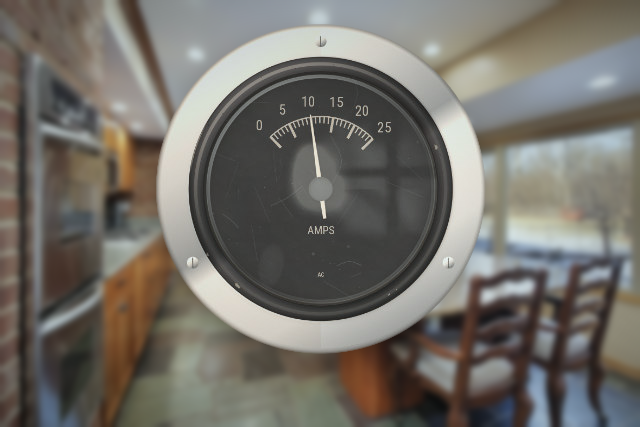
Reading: 10 A
